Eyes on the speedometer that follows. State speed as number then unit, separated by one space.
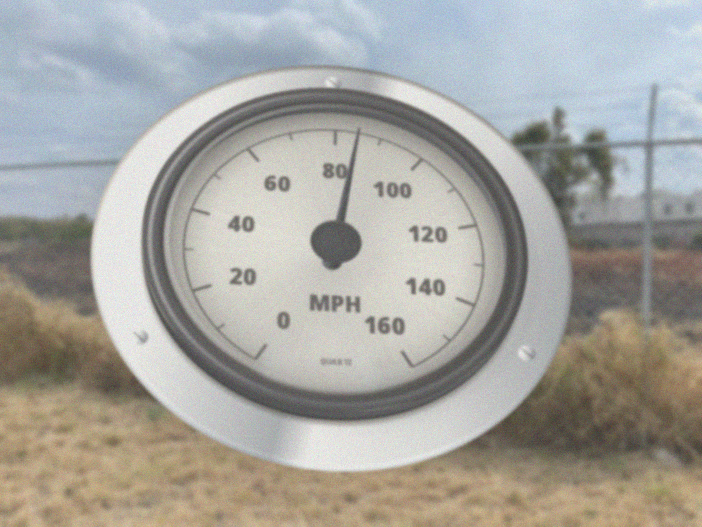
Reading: 85 mph
